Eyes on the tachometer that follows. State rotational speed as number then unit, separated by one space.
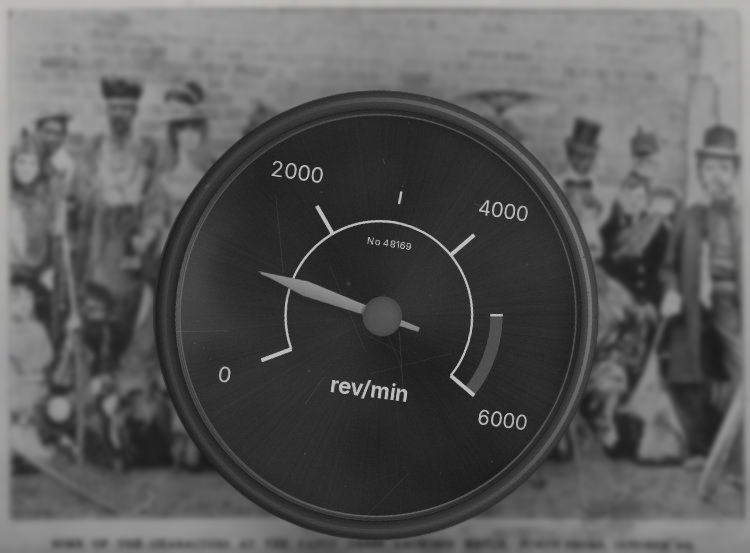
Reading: 1000 rpm
